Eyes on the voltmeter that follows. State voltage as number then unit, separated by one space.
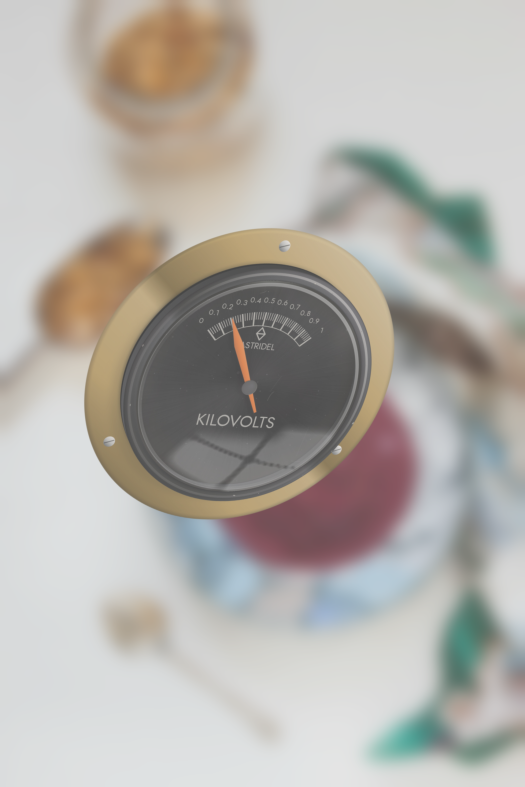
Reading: 0.2 kV
